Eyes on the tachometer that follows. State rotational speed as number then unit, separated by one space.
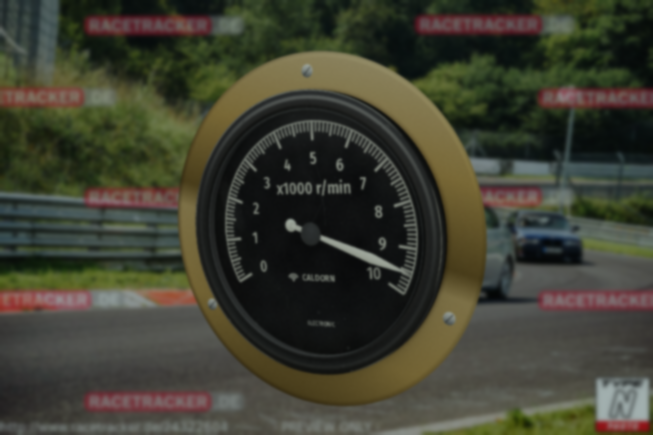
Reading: 9500 rpm
